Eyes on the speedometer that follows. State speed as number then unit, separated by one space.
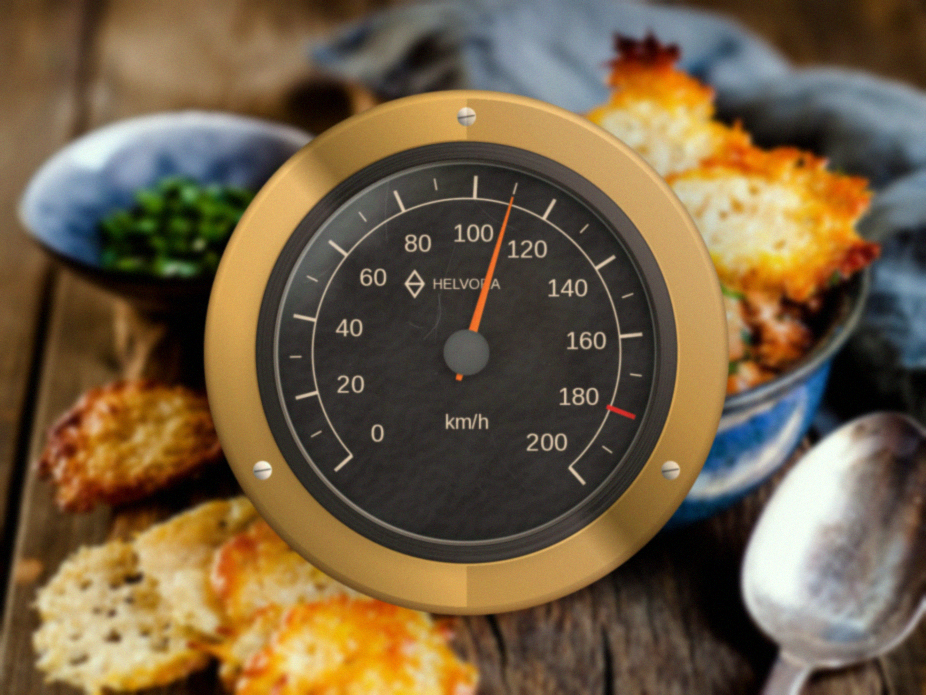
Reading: 110 km/h
